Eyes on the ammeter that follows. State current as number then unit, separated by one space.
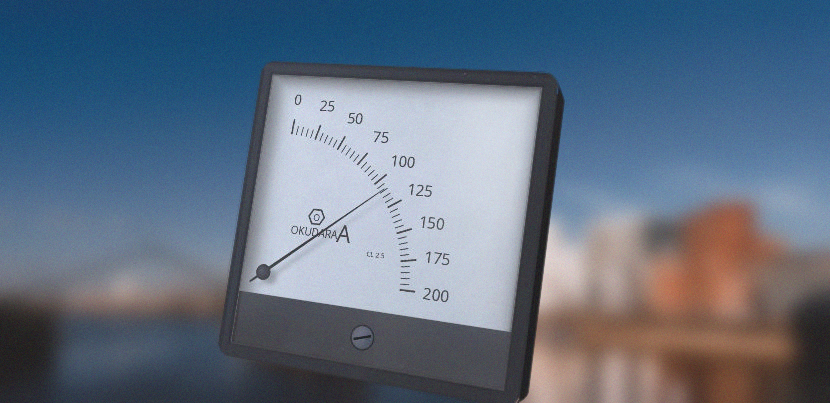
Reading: 110 A
